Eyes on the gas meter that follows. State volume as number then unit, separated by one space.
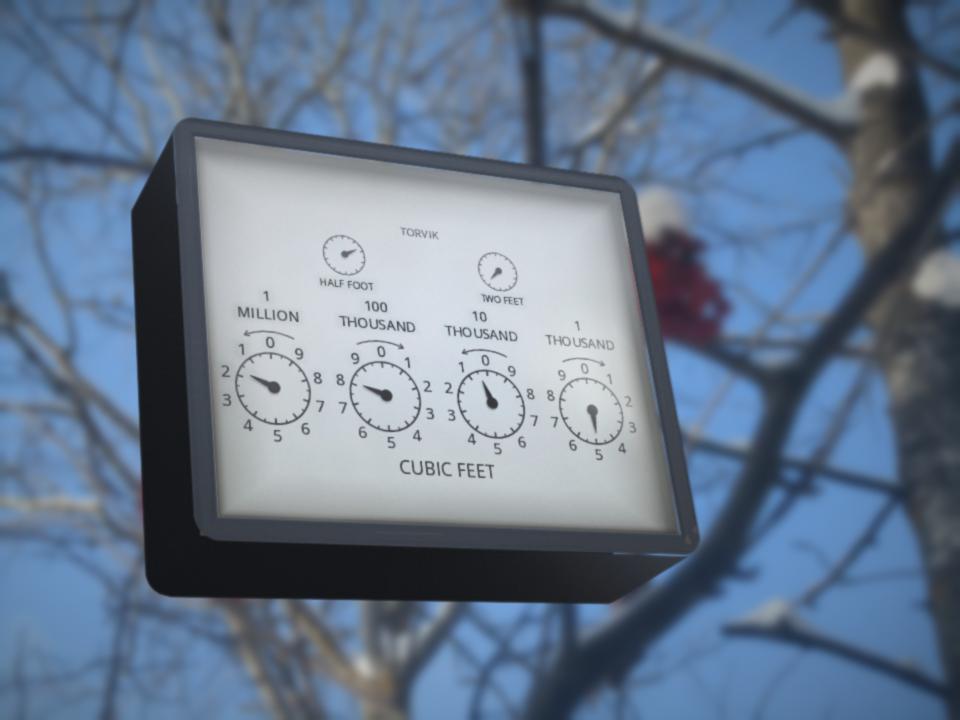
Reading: 180500 ft³
